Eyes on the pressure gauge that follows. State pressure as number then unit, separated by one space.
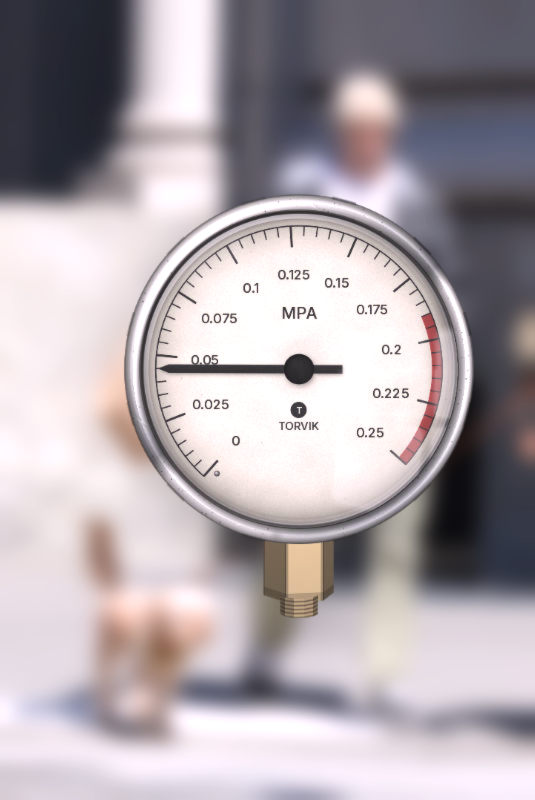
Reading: 0.045 MPa
